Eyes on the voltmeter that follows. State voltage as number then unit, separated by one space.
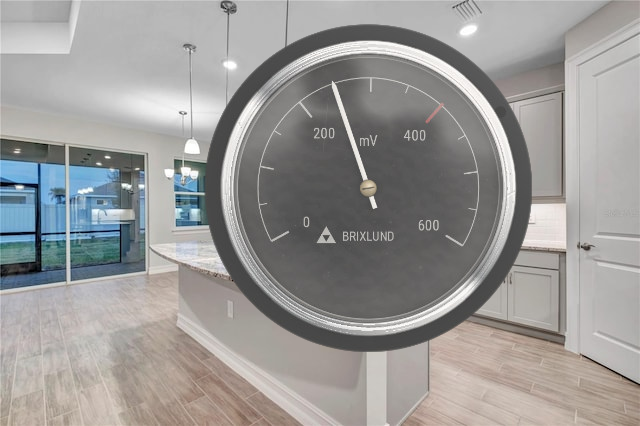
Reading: 250 mV
